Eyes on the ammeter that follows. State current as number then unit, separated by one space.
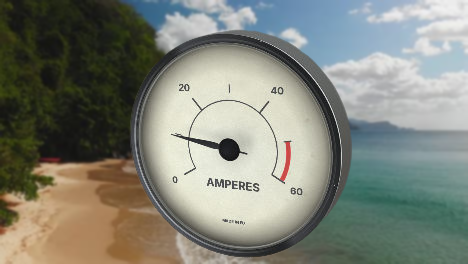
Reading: 10 A
